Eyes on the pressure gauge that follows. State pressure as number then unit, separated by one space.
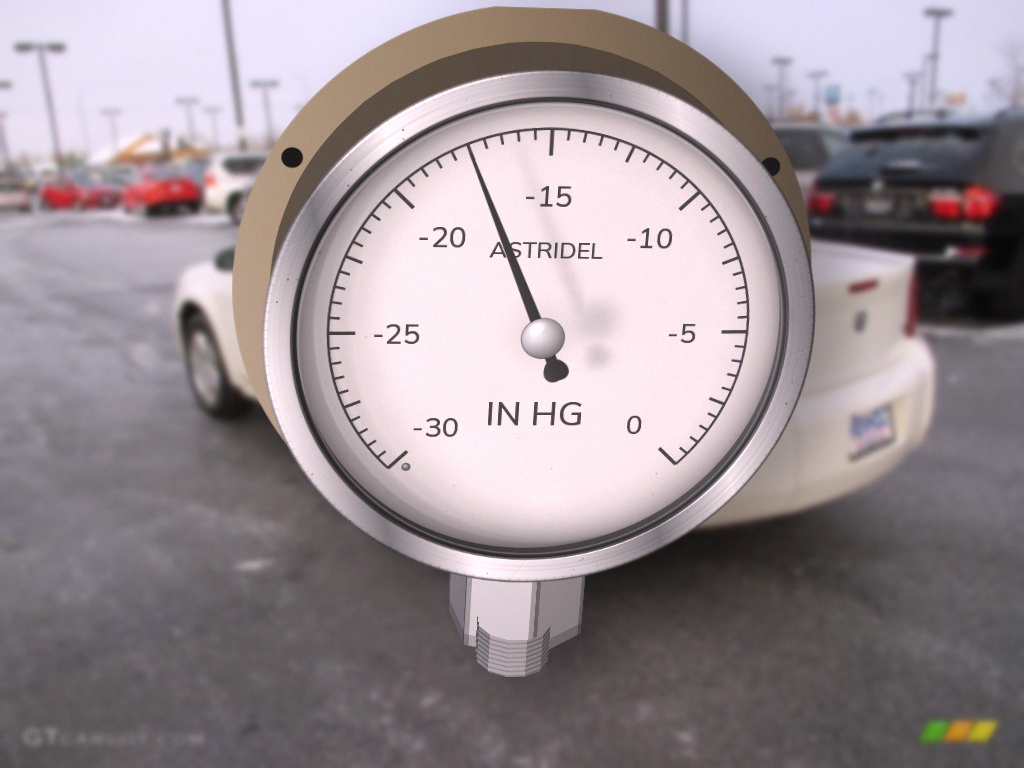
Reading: -17.5 inHg
